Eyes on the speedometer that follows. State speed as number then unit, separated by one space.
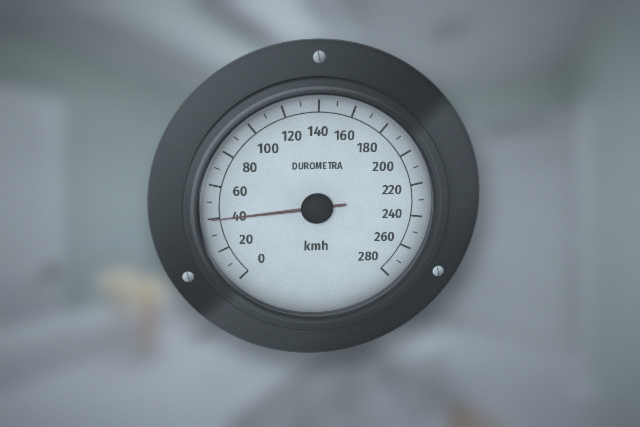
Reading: 40 km/h
